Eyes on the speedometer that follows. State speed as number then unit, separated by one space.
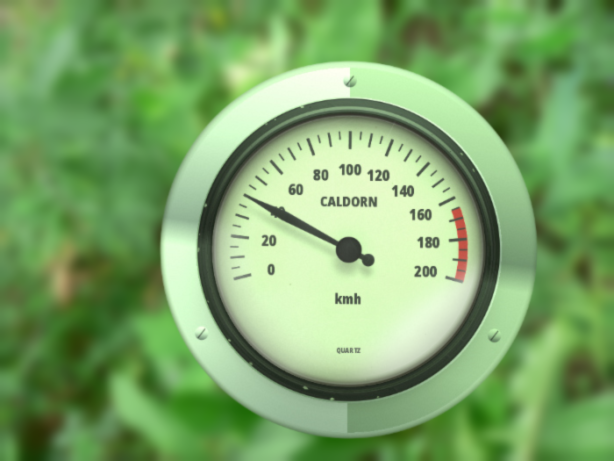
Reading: 40 km/h
